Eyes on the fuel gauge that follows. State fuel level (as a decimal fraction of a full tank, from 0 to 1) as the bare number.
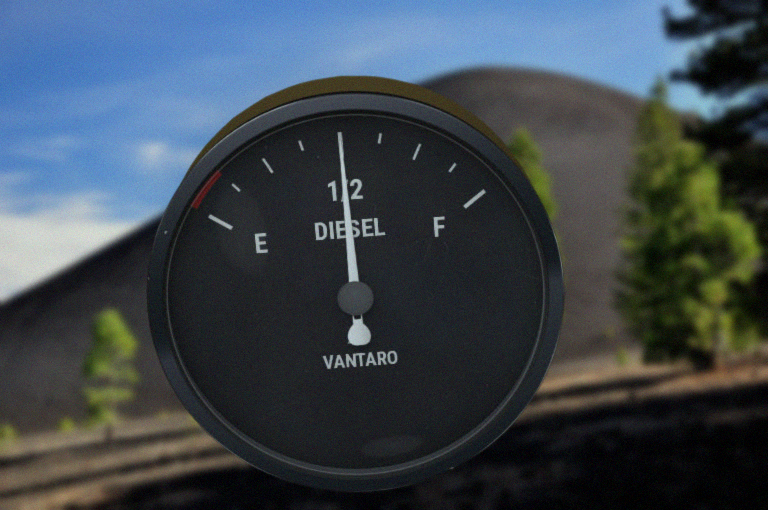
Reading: 0.5
